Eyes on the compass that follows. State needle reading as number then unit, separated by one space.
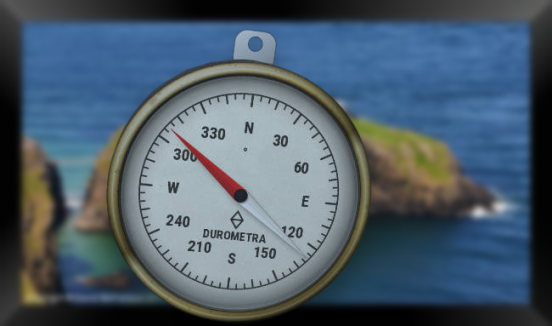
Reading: 307.5 °
